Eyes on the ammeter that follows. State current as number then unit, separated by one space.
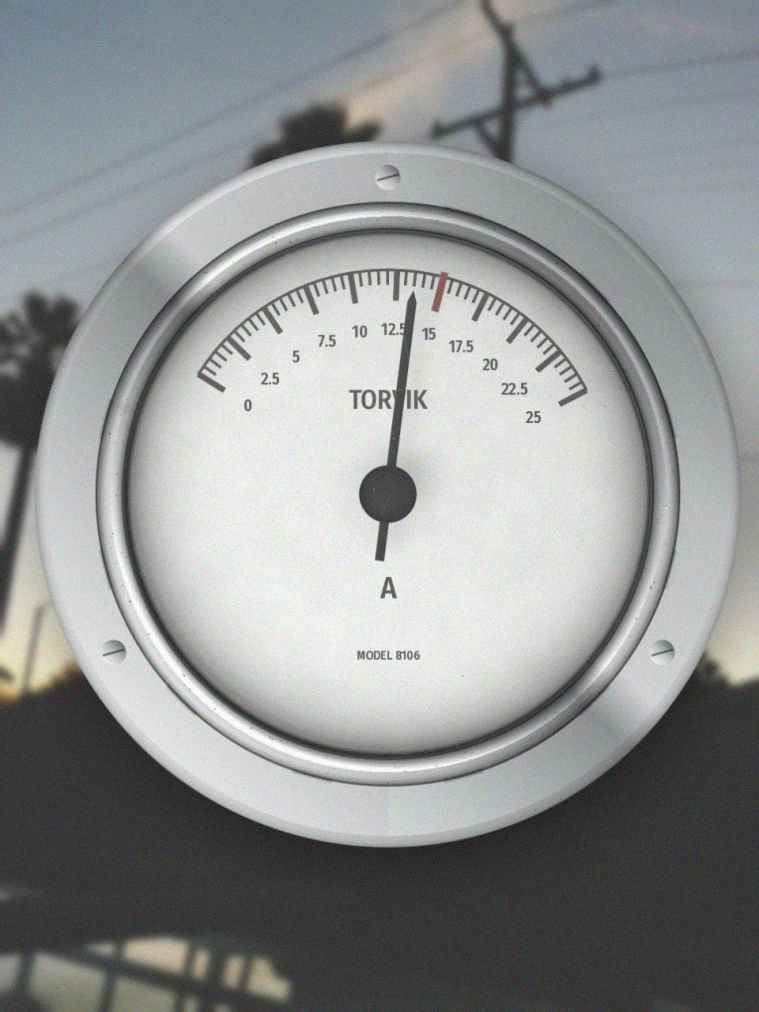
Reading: 13.5 A
